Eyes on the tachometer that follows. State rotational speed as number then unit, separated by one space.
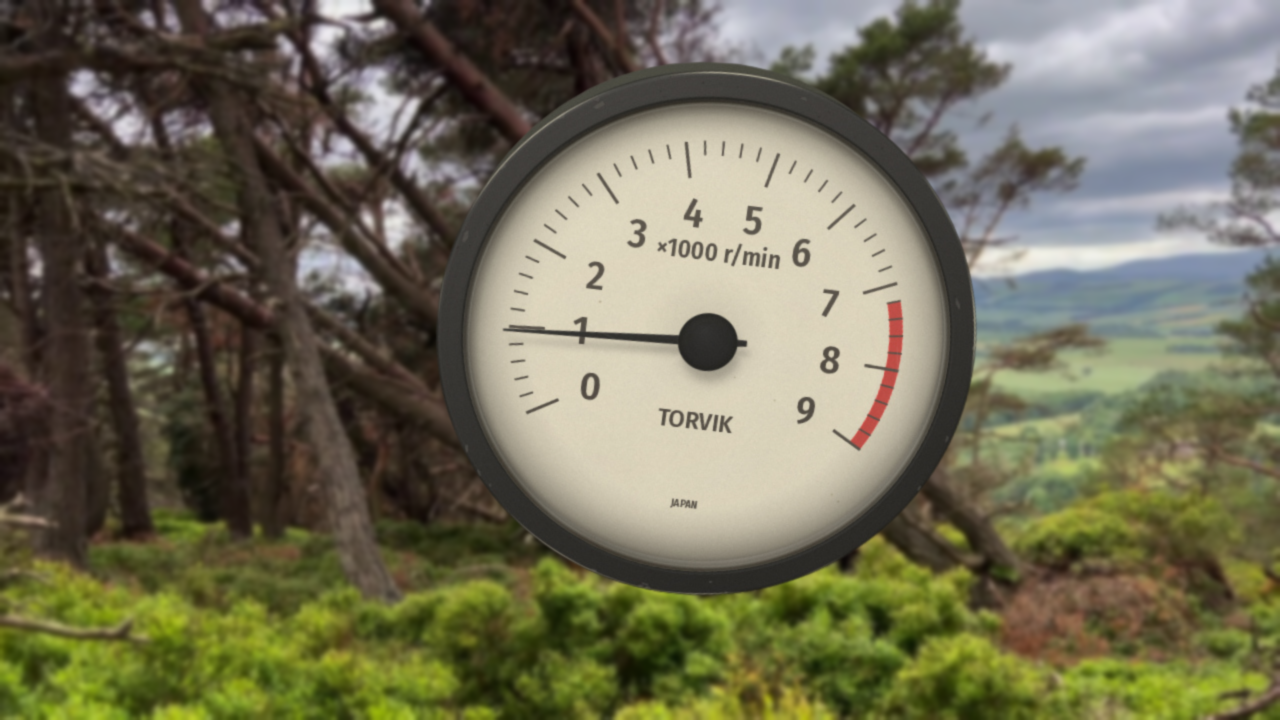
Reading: 1000 rpm
